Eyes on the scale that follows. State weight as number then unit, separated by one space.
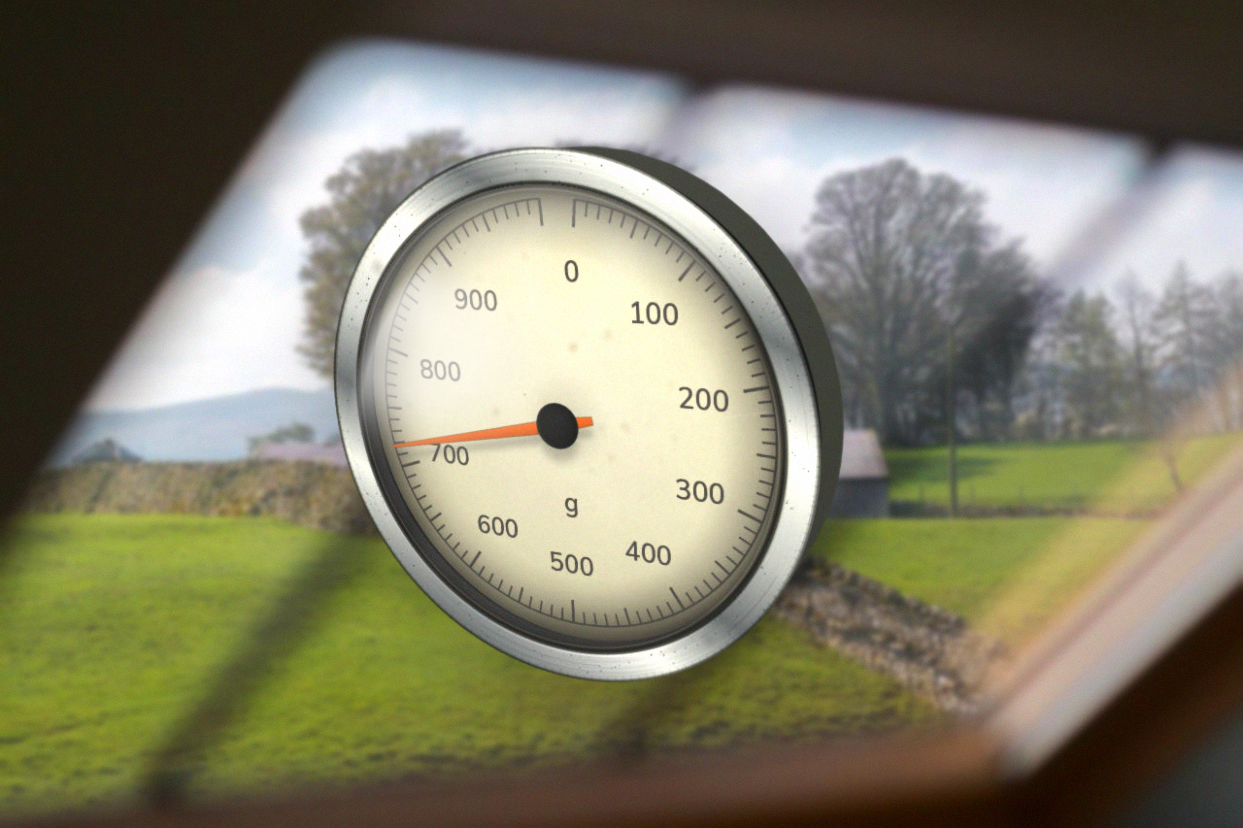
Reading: 720 g
